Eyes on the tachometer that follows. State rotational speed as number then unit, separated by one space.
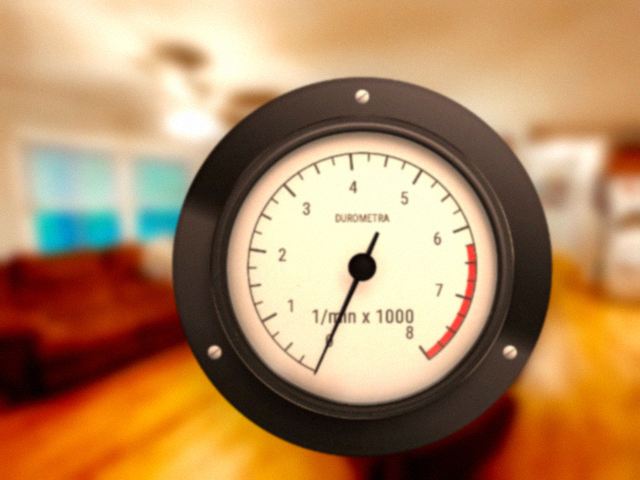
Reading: 0 rpm
